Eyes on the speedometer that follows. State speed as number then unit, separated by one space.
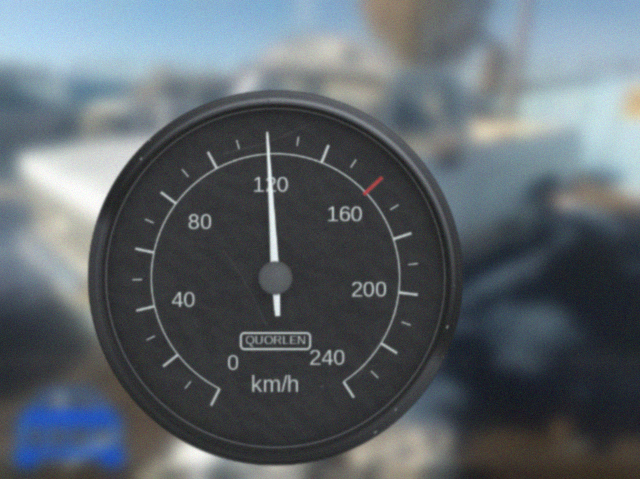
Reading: 120 km/h
